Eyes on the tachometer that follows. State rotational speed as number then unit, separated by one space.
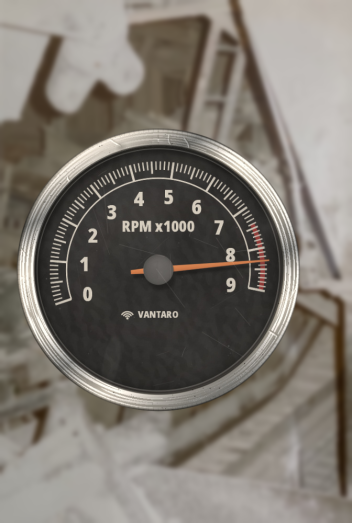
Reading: 8300 rpm
